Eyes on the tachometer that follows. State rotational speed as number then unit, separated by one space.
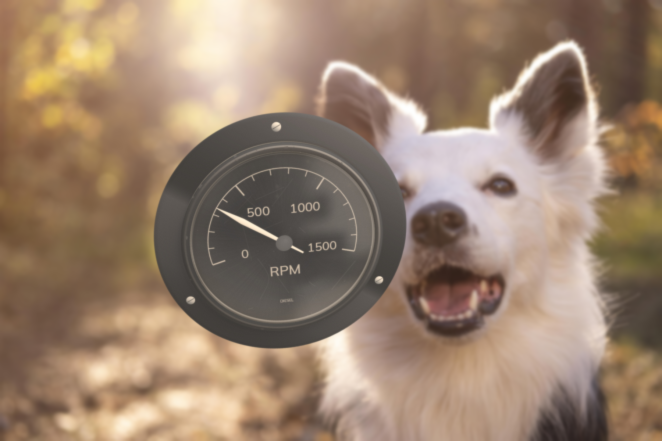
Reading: 350 rpm
